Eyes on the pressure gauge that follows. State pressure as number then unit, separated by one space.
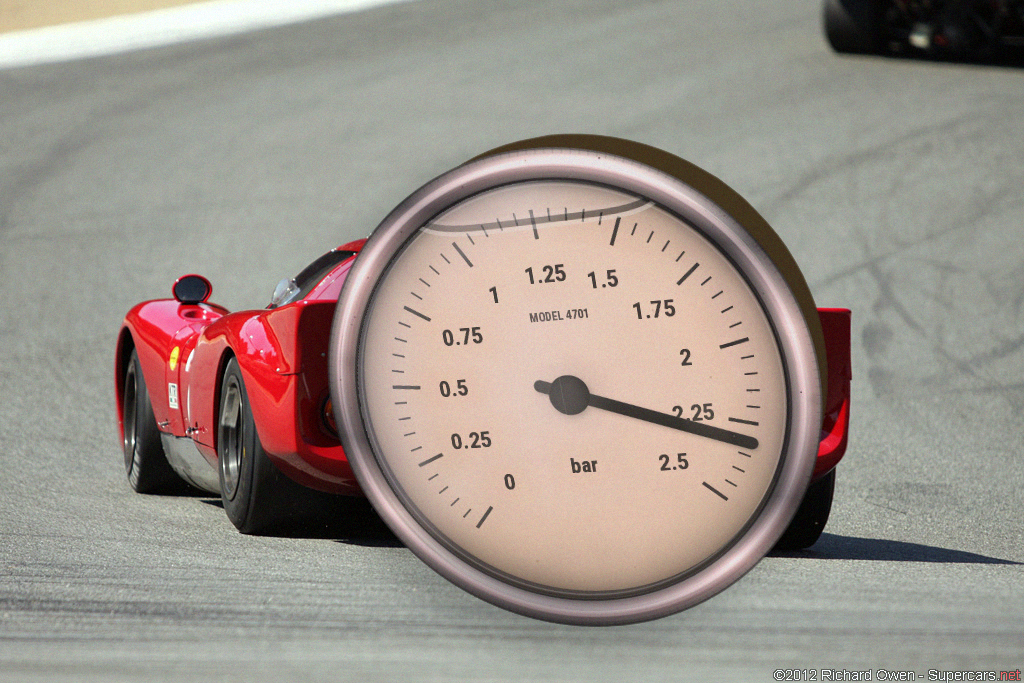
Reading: 2.3 bar
